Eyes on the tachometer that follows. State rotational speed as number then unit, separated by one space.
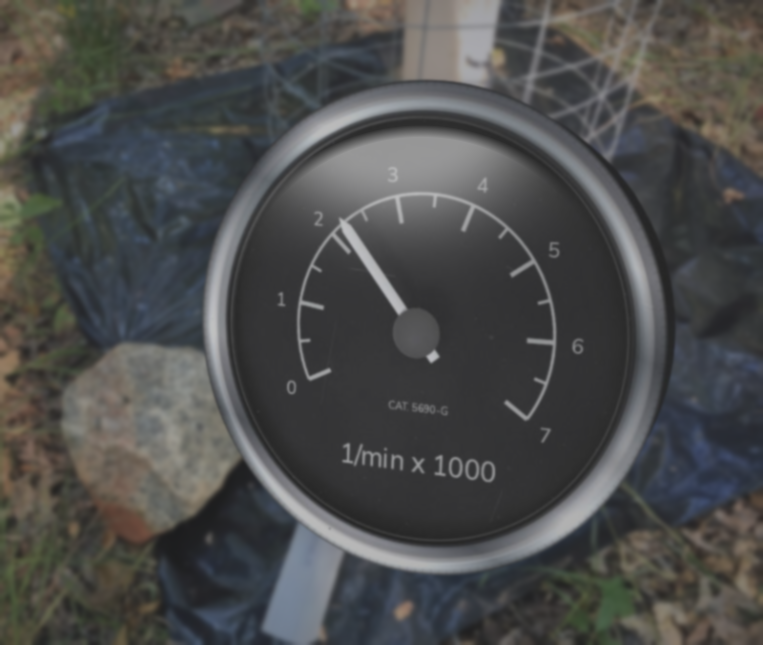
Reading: 2250 rpm
